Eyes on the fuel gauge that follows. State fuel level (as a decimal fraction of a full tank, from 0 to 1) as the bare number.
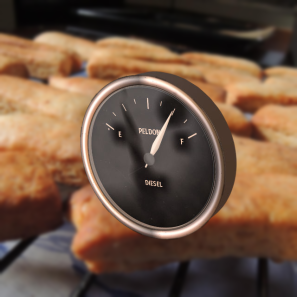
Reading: 0.75
